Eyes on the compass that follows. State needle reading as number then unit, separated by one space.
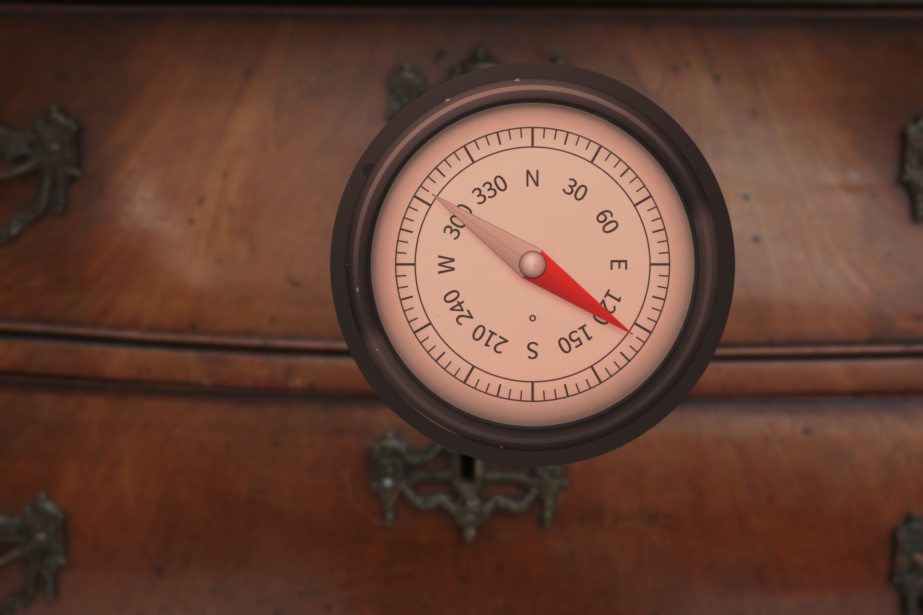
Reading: 125 °
